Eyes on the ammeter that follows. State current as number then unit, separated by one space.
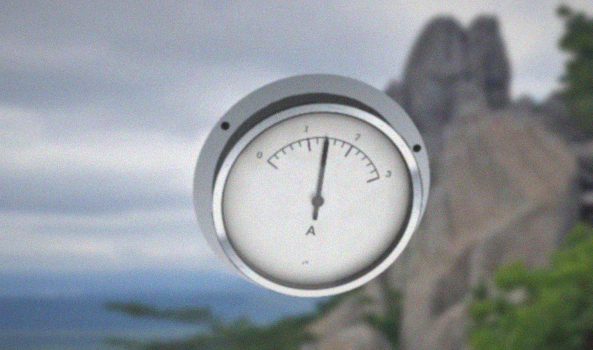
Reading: 1.4 A
